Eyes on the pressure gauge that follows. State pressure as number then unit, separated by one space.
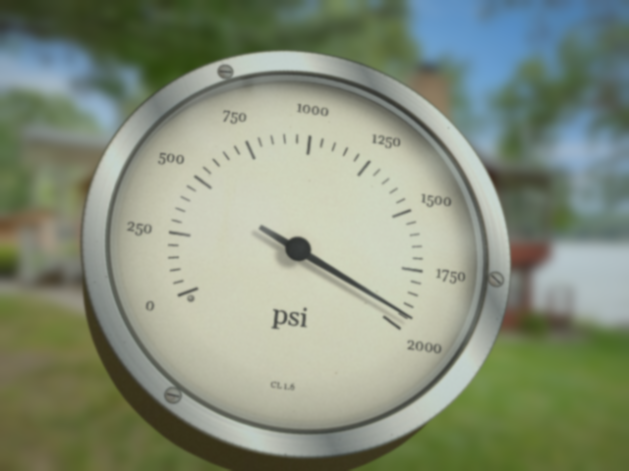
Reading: 1950 psi
